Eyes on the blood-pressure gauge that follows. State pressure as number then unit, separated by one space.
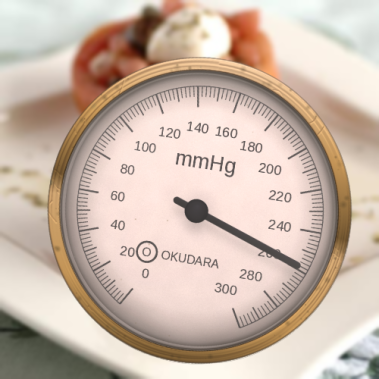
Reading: 258 mmHg
